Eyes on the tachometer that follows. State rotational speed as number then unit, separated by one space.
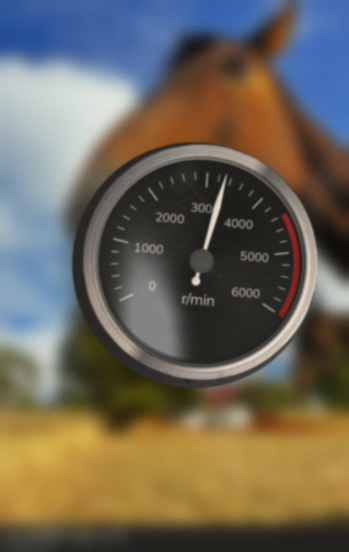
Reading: 3300 rpm
